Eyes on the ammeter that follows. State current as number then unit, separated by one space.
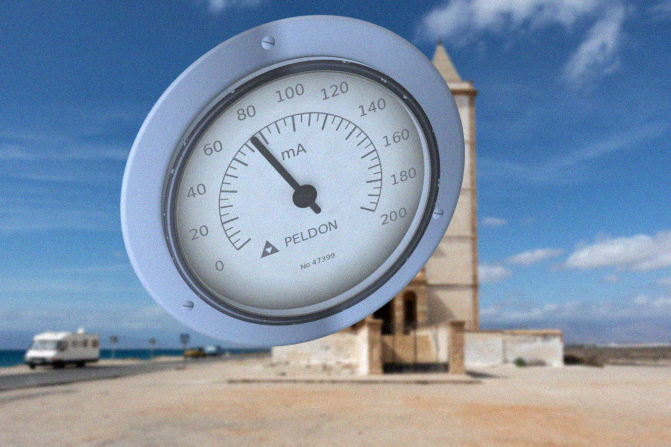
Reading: 75 mA
